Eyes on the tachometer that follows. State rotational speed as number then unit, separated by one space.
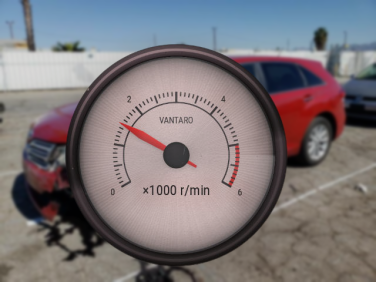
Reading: 1500 rpm
